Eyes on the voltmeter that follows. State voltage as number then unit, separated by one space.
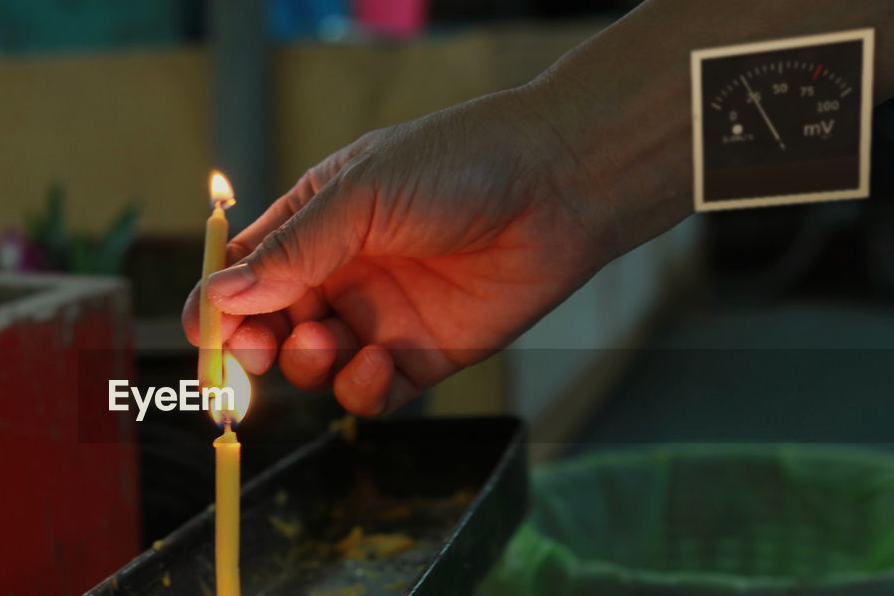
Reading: 25 mV
